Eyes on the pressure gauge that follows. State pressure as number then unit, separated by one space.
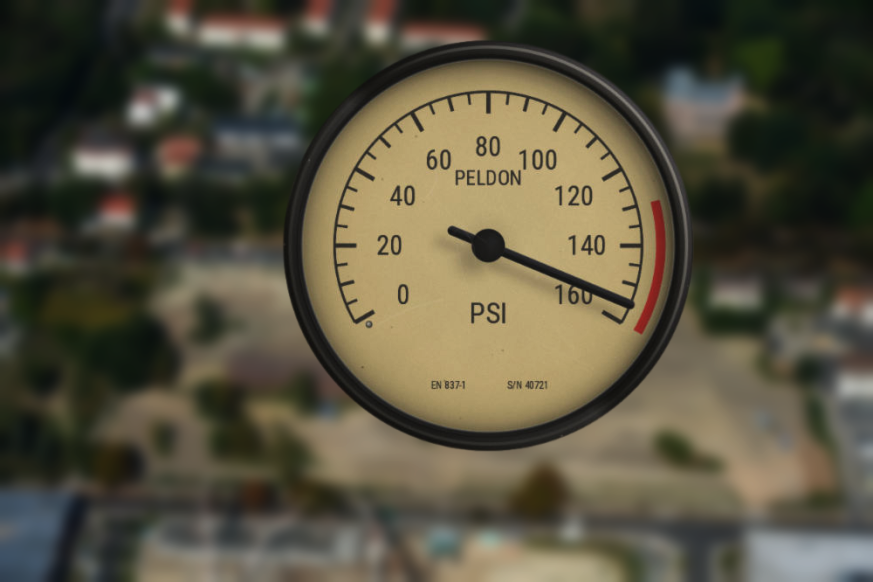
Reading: 155 psi
